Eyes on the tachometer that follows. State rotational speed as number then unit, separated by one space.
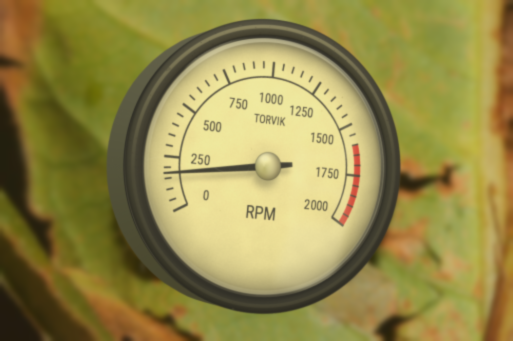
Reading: 175 rpm
